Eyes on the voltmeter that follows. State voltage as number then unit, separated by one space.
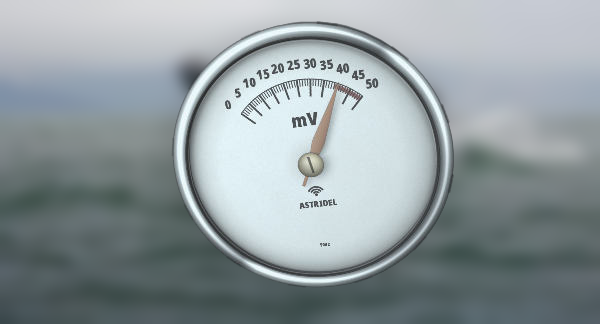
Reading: 40 mV
